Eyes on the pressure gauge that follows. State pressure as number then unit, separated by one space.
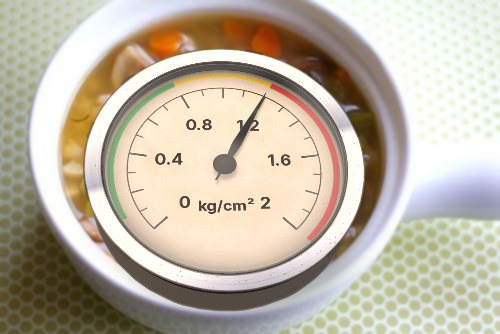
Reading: 1.2 kg/cm²
